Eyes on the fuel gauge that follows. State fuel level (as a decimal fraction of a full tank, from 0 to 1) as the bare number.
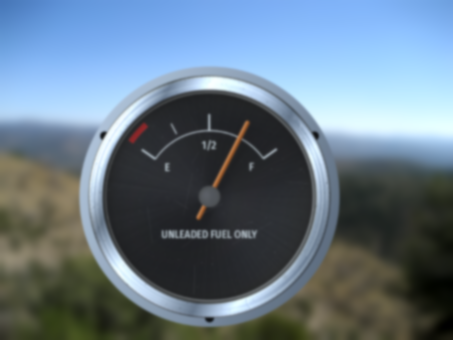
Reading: 0.75
